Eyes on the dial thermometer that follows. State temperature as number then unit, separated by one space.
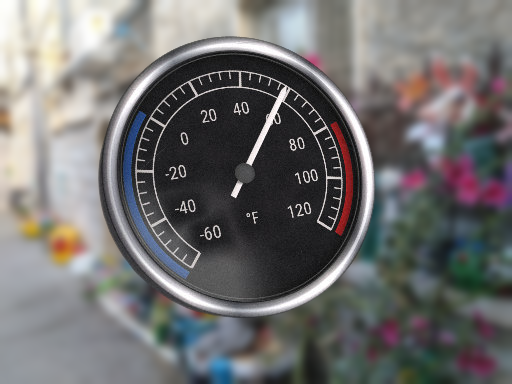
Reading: 58 °F
